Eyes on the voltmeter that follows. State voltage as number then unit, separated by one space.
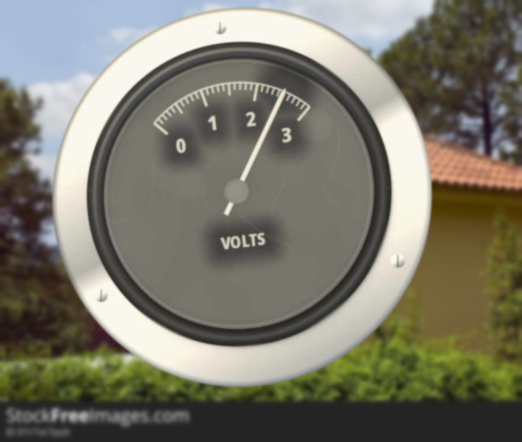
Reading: 2.5 V
